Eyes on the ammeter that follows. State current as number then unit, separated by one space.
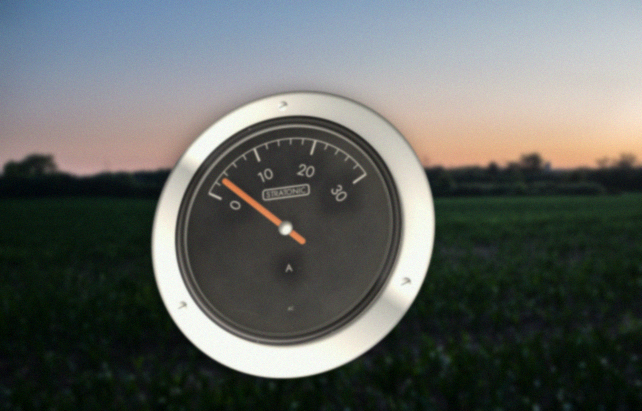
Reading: 3 A
